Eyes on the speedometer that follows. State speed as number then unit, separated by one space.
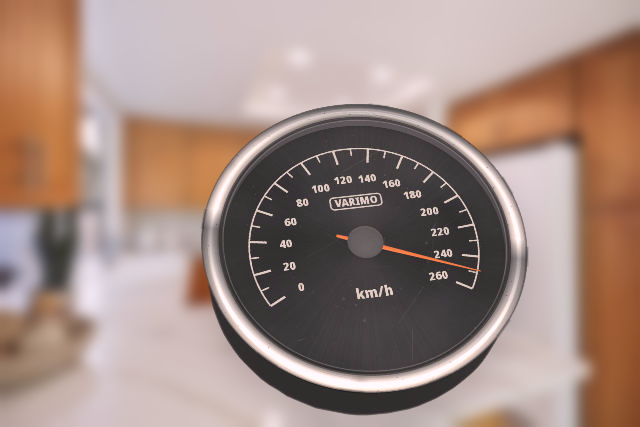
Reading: 250 km/h
